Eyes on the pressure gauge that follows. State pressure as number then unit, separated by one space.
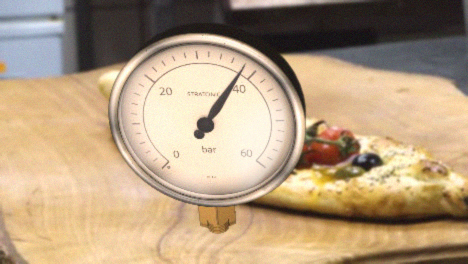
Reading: 38 bar
